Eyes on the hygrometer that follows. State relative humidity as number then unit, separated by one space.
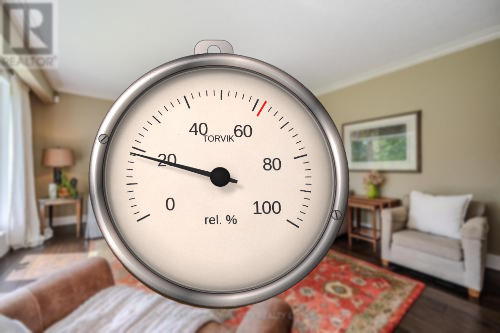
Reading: 18 %
